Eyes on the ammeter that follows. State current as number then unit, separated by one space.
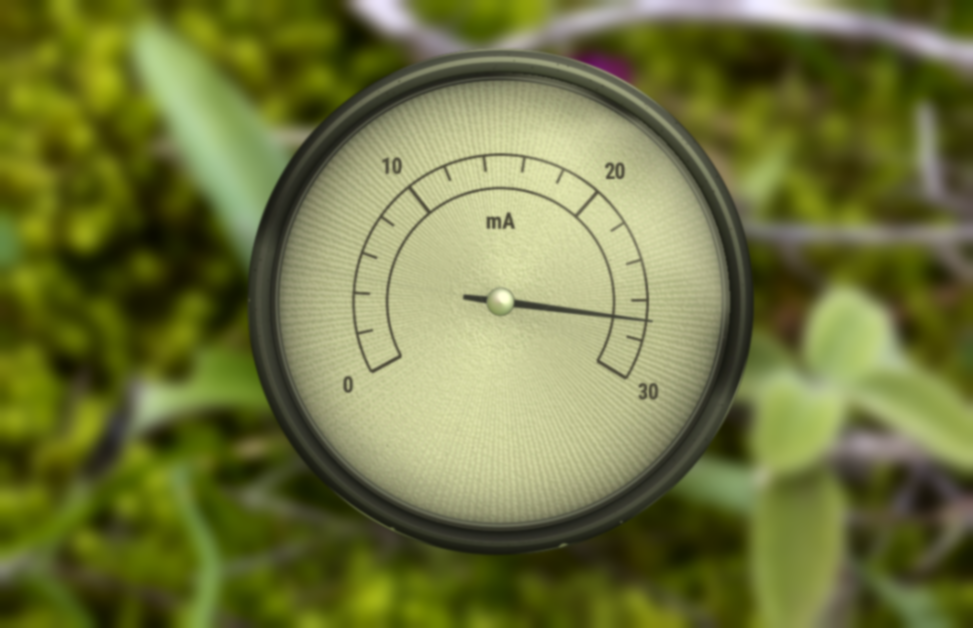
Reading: 27 mA
